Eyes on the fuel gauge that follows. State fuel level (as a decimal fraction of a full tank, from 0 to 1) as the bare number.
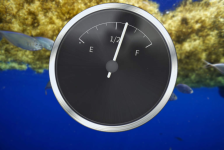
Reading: 0.625
